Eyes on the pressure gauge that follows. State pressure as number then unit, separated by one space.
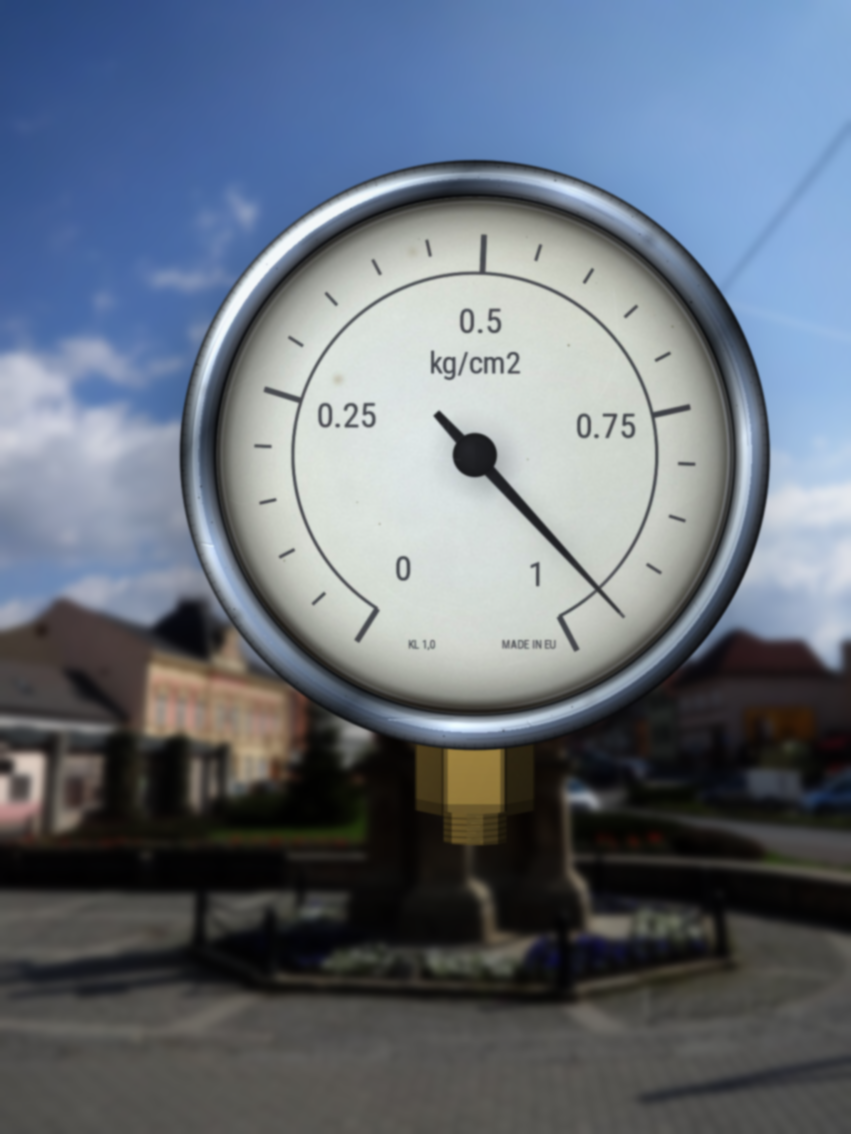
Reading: 0.95 kg/cm²
